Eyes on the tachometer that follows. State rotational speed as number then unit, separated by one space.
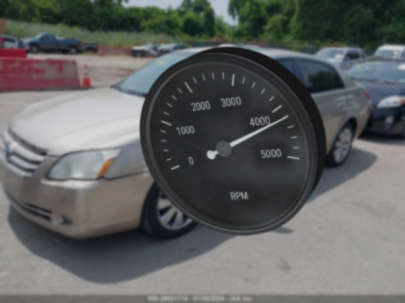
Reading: 4200 rpm
